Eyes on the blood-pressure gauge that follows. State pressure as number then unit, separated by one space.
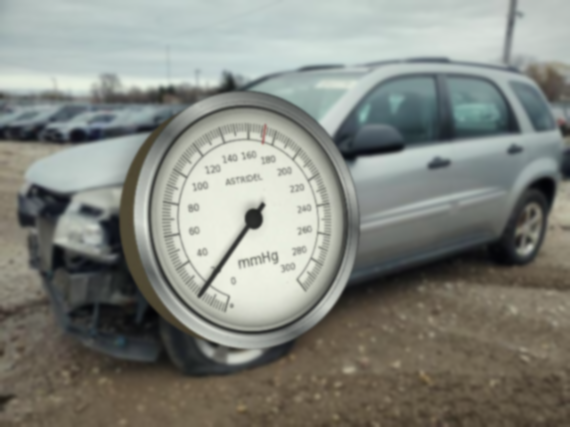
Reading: 20 mmHg
